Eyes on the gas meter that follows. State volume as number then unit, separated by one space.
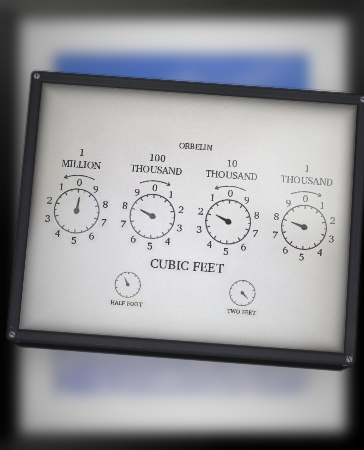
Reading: 981800 ft³
